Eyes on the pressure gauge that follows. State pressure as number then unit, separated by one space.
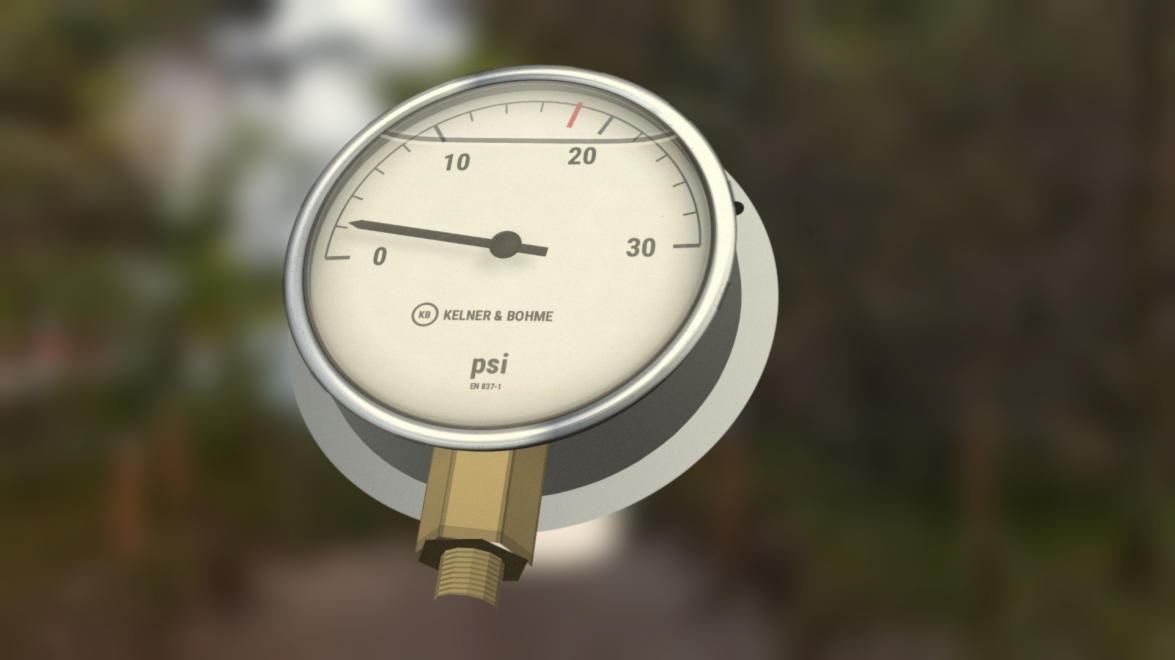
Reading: 2 psi
